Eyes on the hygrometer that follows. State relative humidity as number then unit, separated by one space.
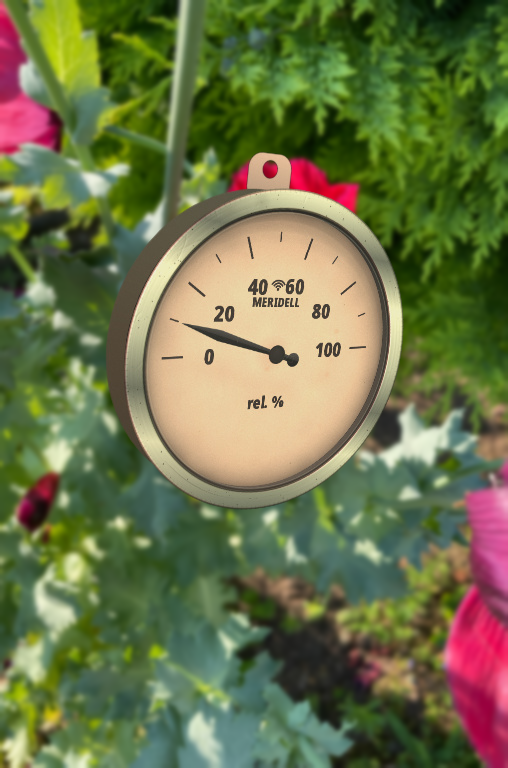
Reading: 10 %
